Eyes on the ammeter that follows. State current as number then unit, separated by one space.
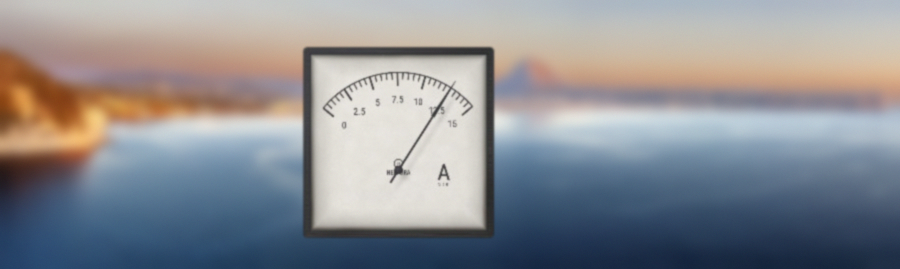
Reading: 12.5 A
